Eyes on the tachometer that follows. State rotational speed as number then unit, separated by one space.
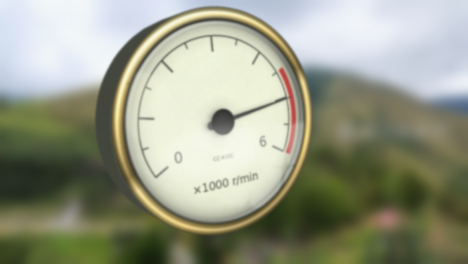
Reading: 5000 rpm
